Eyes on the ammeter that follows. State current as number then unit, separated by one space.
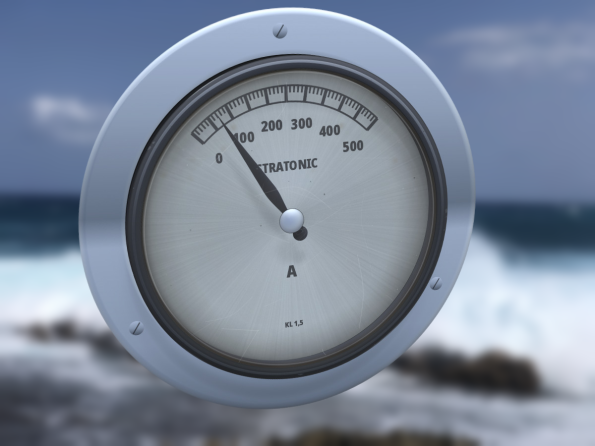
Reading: 70 A
